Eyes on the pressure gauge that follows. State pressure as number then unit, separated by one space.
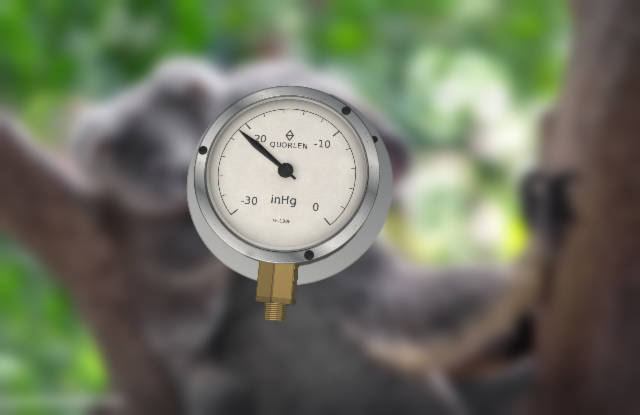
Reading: -21 inHg
